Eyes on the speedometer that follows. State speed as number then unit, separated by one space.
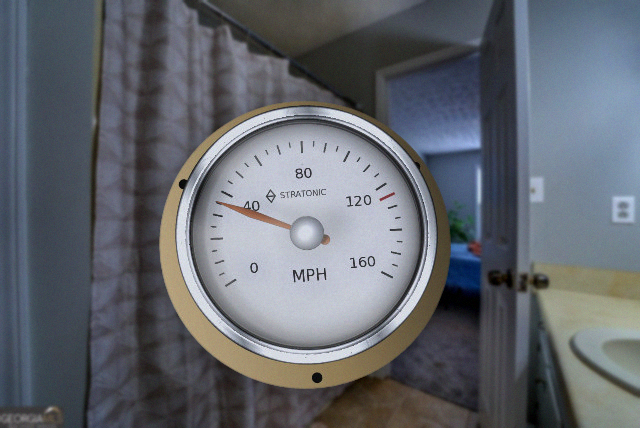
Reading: 35 mph
